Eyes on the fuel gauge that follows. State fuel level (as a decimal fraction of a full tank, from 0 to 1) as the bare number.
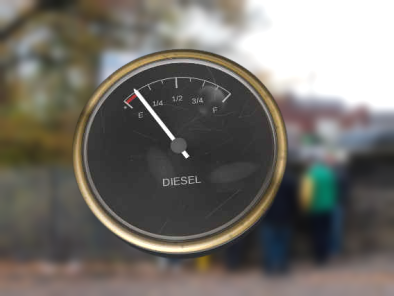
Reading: 0.125
